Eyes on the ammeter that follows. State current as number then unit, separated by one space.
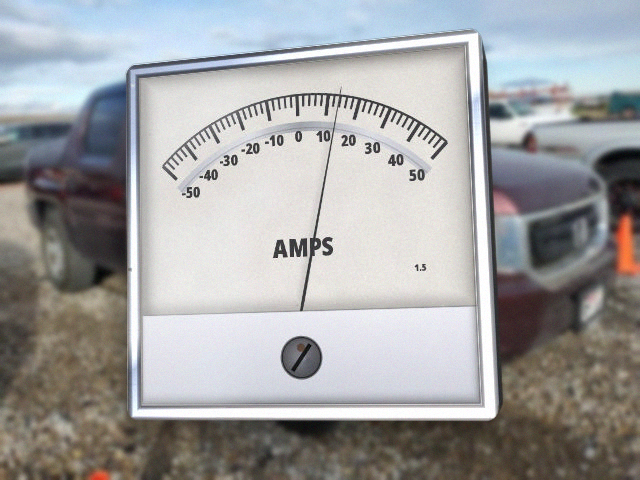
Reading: 14 A
